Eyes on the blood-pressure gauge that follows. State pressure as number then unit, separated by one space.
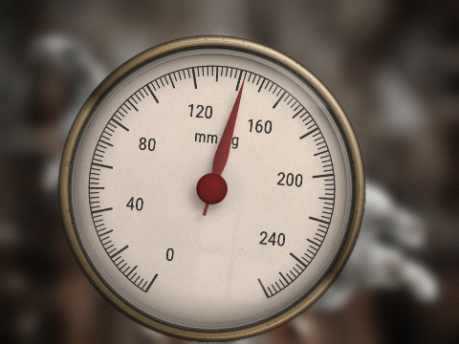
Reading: 142 mmHg
